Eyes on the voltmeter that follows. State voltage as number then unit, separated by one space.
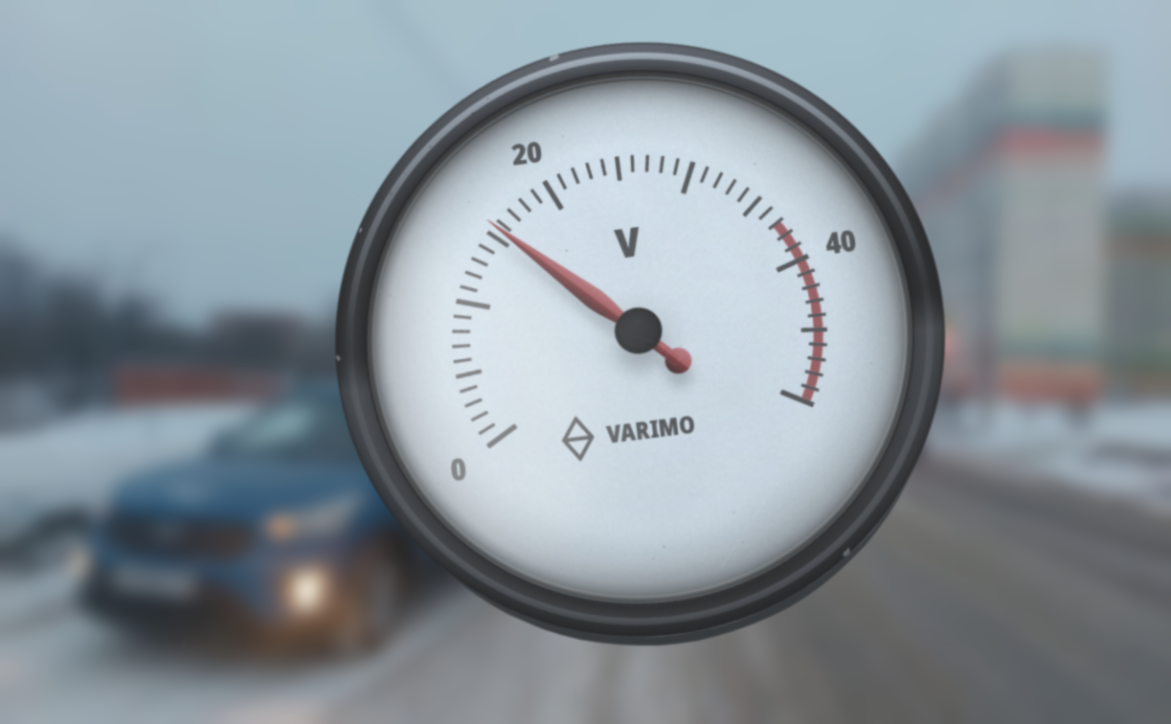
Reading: 15.5 V
